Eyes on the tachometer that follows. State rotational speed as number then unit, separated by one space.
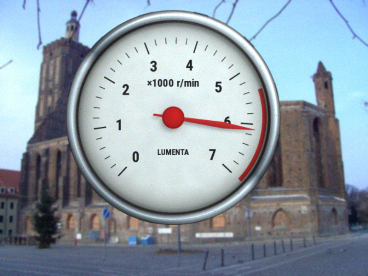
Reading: 6100 rpm
